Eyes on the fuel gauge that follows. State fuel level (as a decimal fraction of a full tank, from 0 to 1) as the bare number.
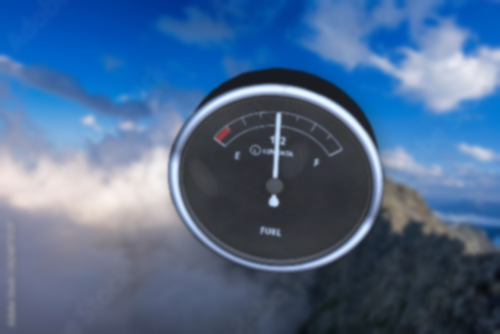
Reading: 0.5
